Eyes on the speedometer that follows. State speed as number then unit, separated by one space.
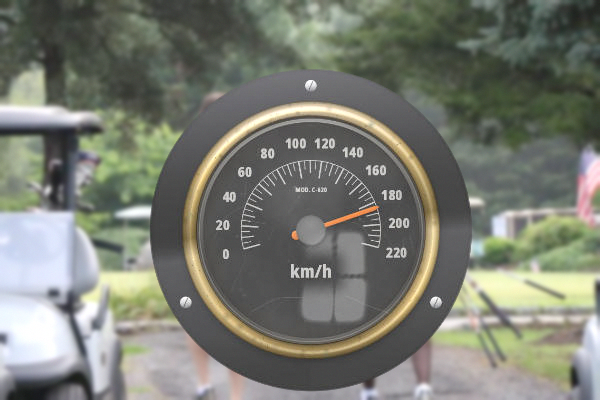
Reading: 185 km/h
